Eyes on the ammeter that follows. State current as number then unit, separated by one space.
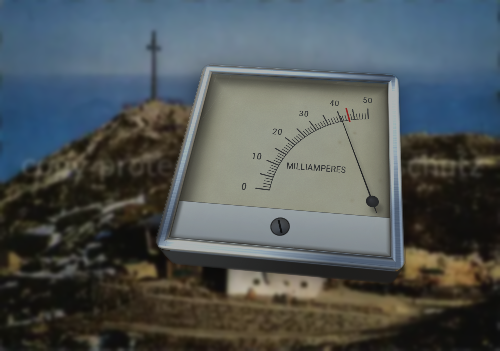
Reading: 40 mA
